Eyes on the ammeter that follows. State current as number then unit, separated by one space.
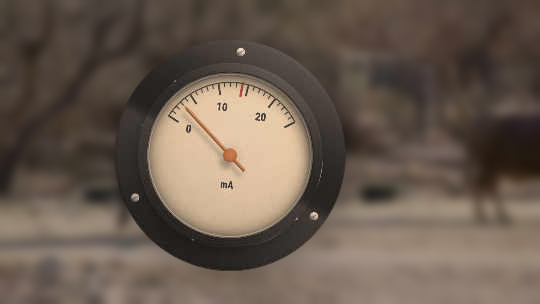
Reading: 3 mA
